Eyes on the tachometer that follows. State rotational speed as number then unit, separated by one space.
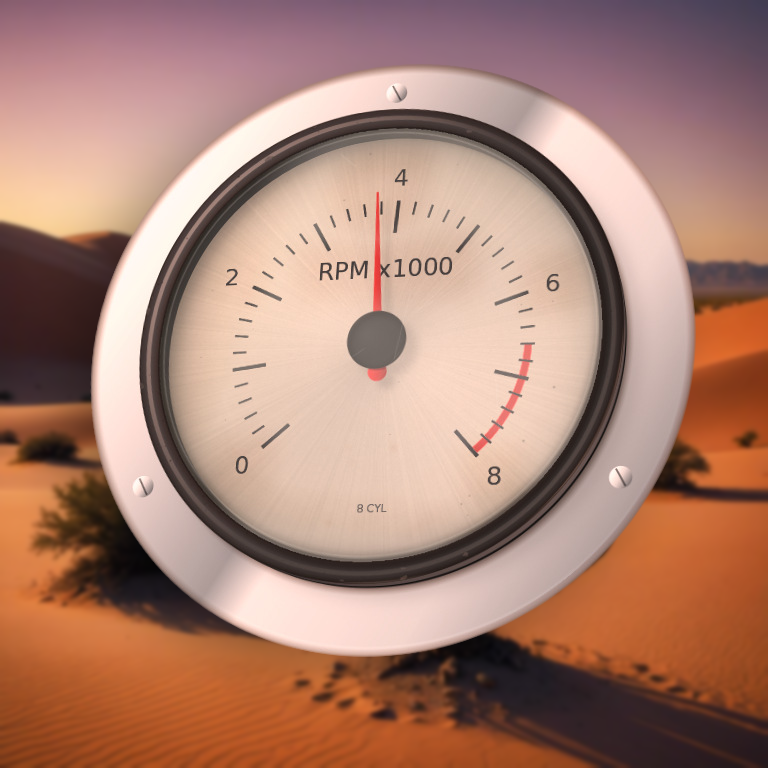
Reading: 3800 rpm
